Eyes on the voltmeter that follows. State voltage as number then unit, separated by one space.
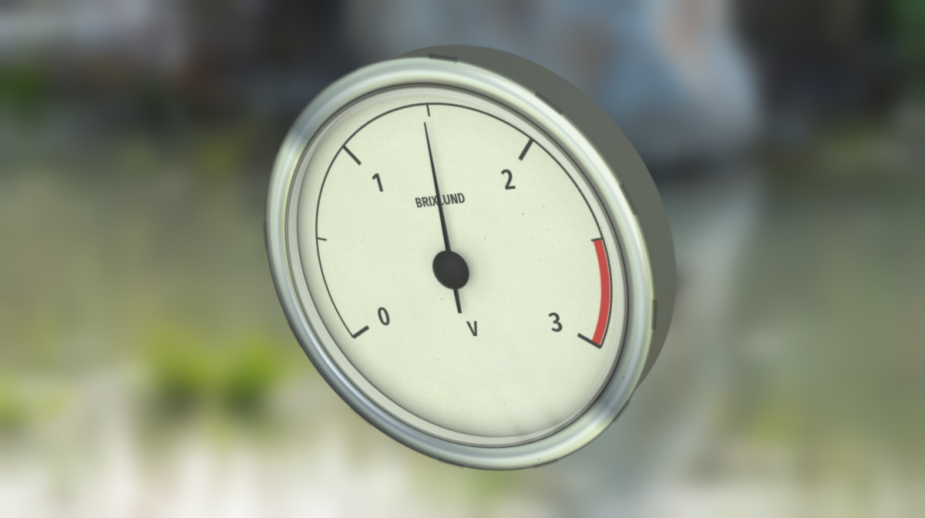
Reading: 1.5 V
